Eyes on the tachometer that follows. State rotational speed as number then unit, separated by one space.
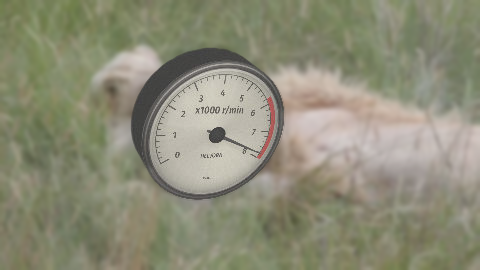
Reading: 7800 rpm
